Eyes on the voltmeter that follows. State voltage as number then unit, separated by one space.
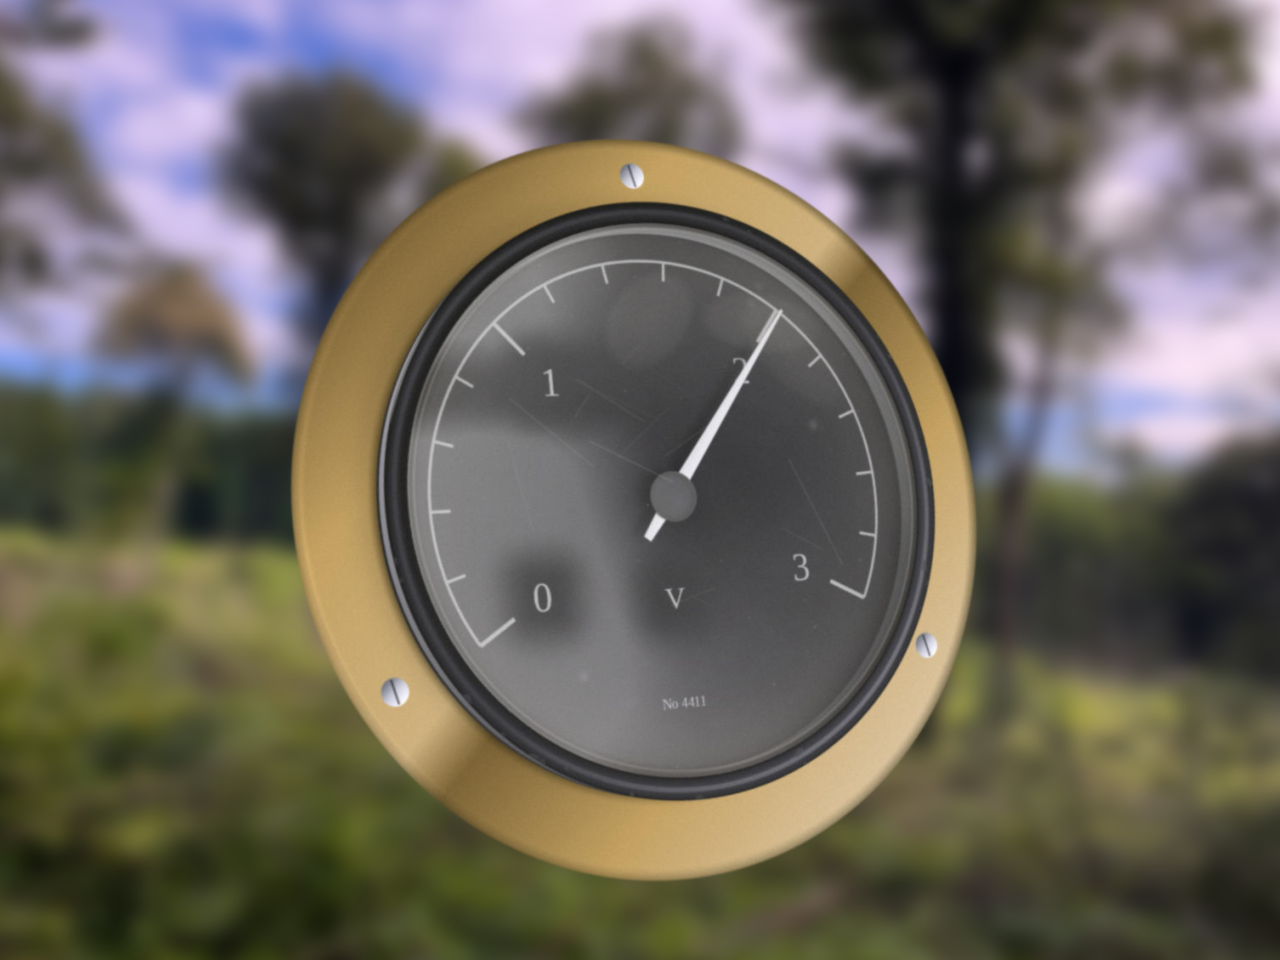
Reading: 2 V
